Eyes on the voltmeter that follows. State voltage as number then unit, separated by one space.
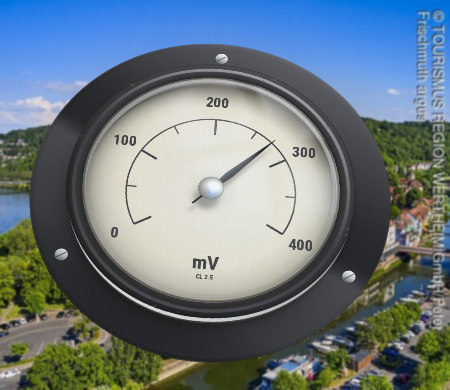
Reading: 275 mV
